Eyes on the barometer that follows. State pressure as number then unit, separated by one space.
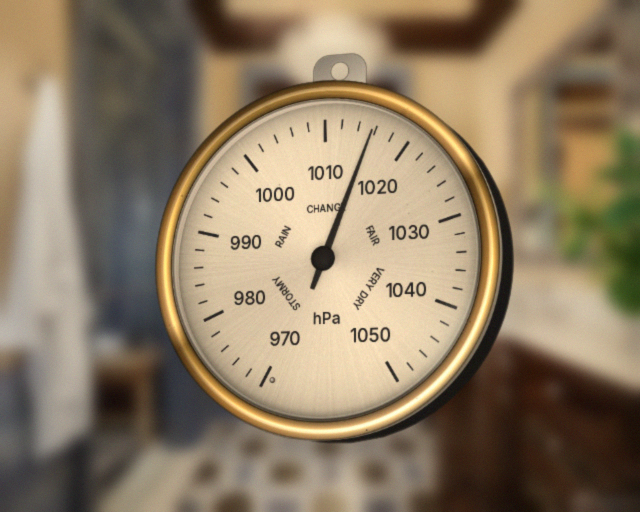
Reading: 1016 hPa
